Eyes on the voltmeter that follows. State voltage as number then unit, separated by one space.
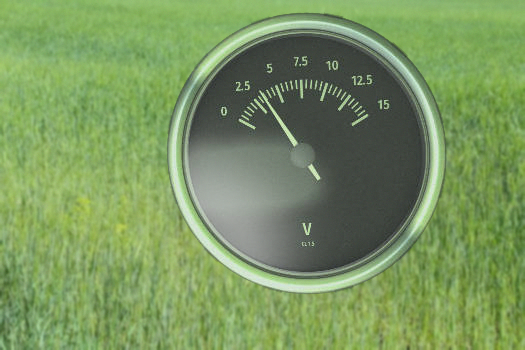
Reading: 3.5 V
